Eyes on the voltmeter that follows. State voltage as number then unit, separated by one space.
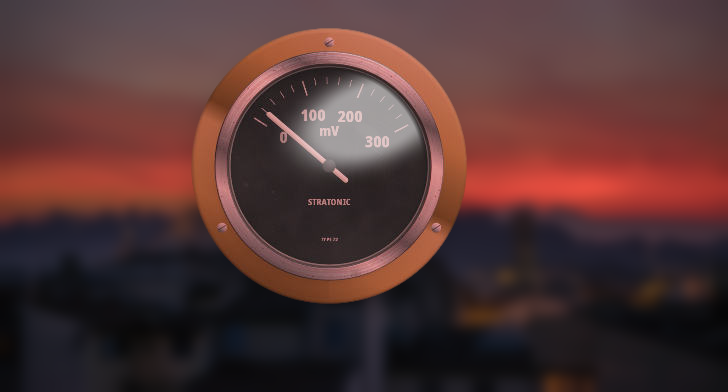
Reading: 20 mV
